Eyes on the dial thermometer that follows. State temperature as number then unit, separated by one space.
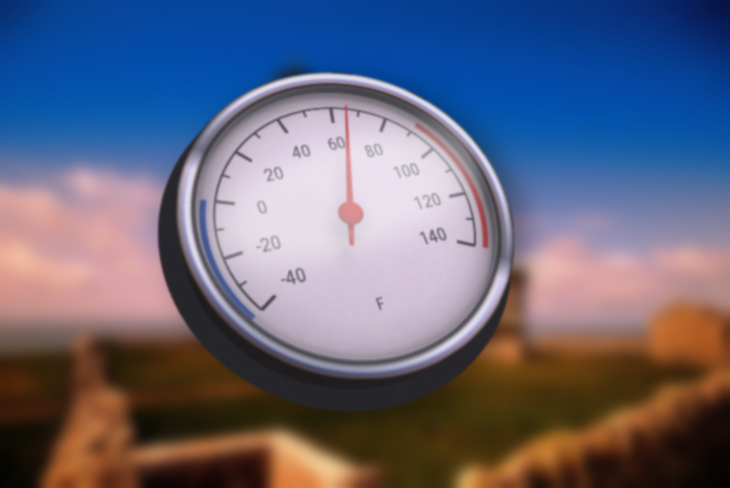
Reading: 65 °F
